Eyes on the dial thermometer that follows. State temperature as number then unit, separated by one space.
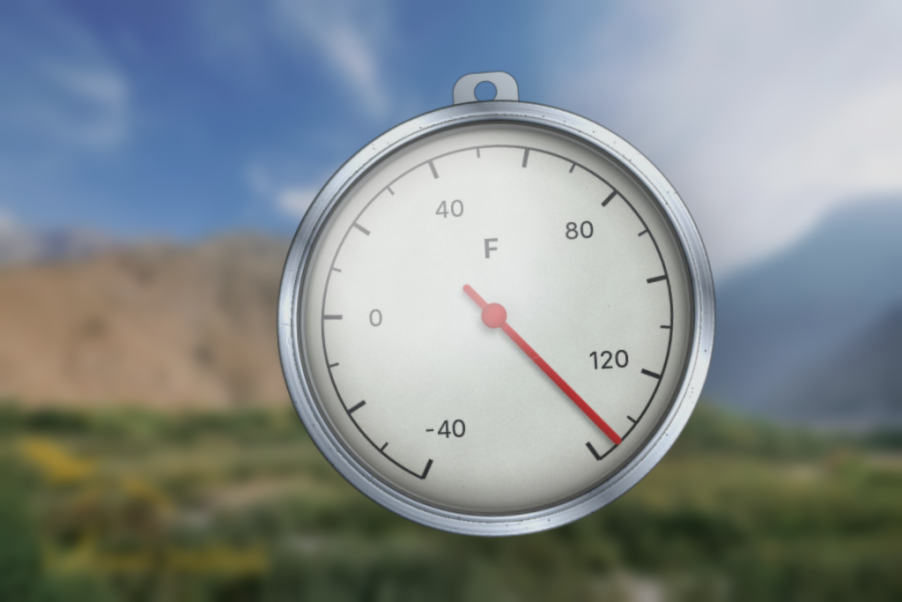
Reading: 135 °F
